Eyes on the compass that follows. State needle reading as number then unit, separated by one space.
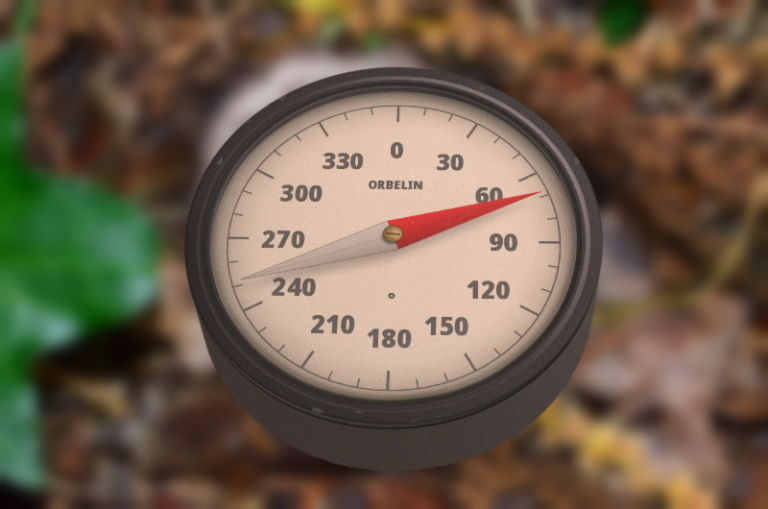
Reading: 70 °
